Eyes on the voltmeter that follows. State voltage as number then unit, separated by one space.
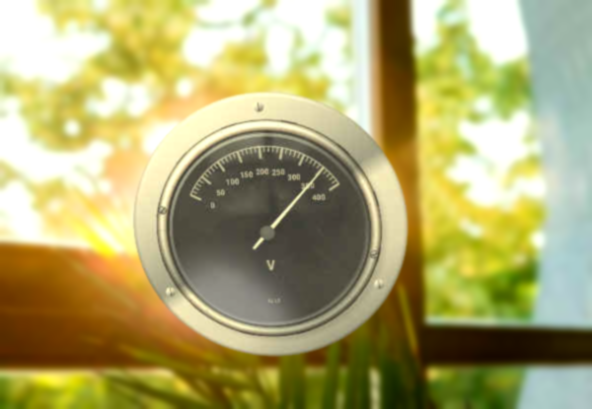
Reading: 350 V
